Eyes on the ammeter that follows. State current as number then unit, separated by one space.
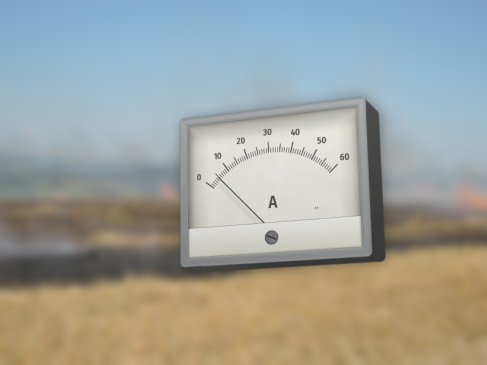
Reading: 5 A
